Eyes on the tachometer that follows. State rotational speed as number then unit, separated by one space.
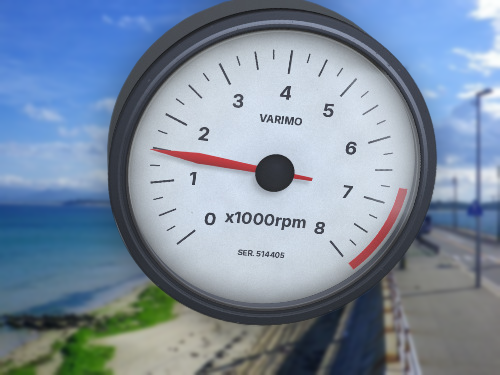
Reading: 1500 rpm
